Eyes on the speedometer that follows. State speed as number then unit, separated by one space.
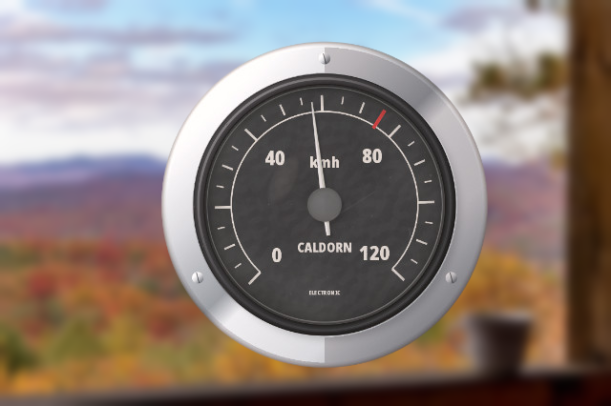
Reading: 57.5 km/h
